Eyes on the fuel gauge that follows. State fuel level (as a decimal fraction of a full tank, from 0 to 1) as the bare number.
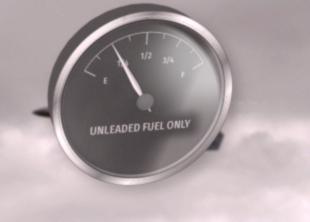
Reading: 0.25
